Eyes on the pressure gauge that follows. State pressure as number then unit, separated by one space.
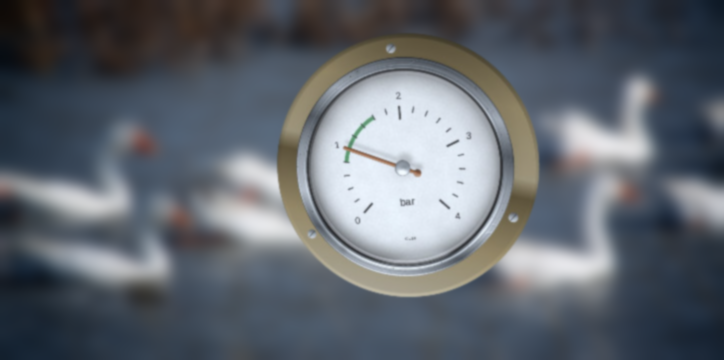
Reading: 1 bar
